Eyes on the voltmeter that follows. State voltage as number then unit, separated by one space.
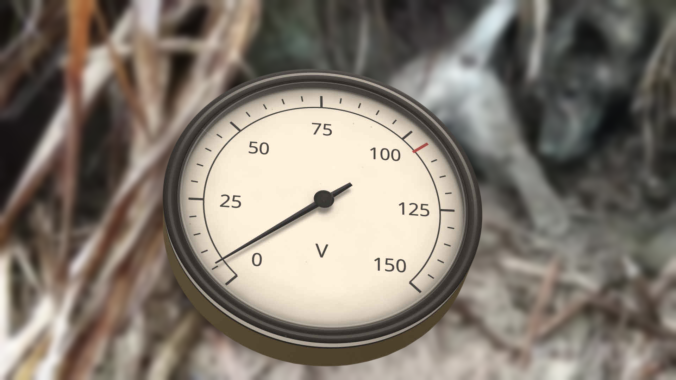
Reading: 5 V
